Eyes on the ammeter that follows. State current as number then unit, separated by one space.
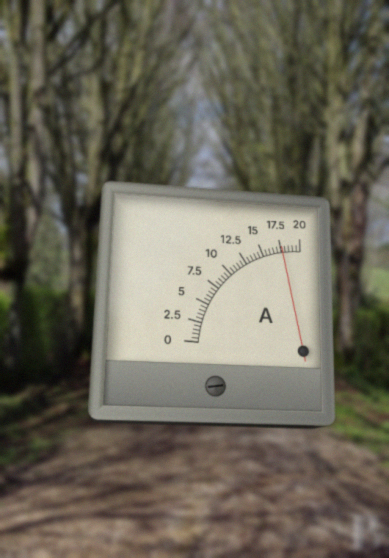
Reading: 17.5 A
